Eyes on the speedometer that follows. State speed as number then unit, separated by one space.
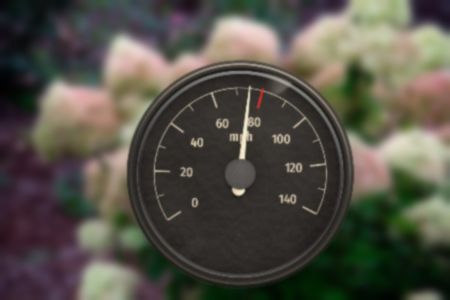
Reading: 75 mph
